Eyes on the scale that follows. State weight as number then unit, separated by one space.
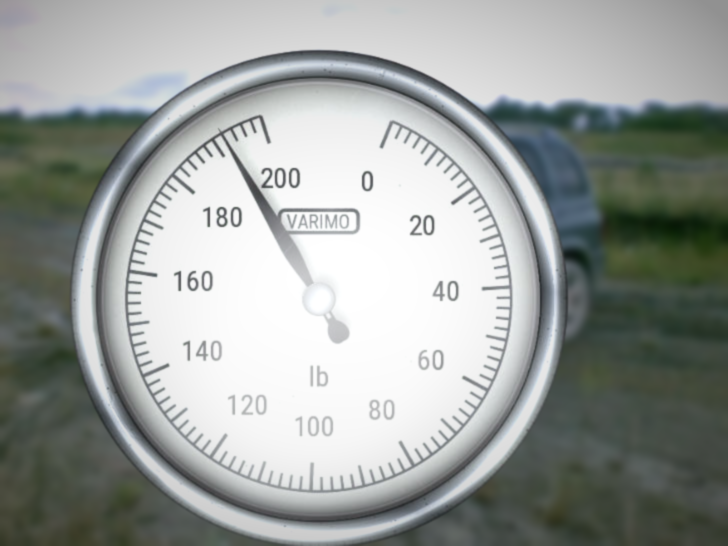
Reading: 192 lb
